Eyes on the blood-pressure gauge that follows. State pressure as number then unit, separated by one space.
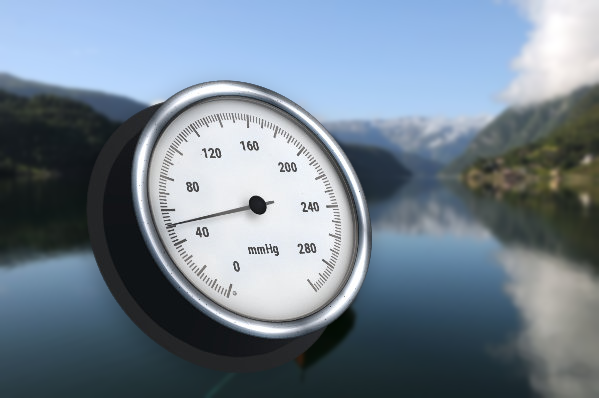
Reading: 50 mmHg
